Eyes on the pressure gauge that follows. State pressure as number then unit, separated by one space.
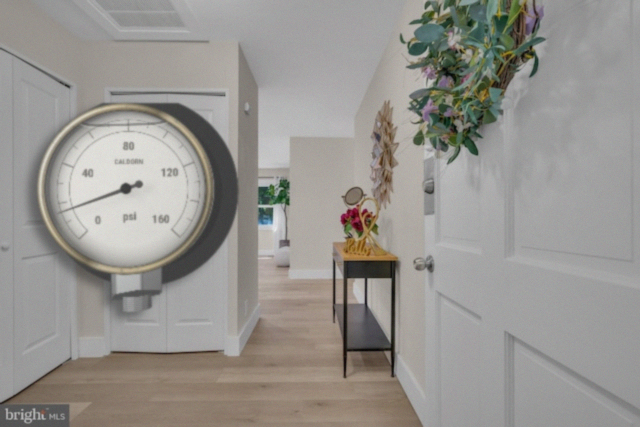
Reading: 15 psi
